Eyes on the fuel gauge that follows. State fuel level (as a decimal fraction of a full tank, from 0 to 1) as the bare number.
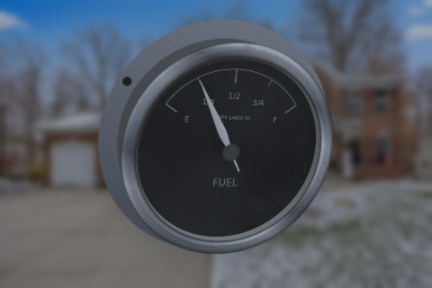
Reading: 0.25
